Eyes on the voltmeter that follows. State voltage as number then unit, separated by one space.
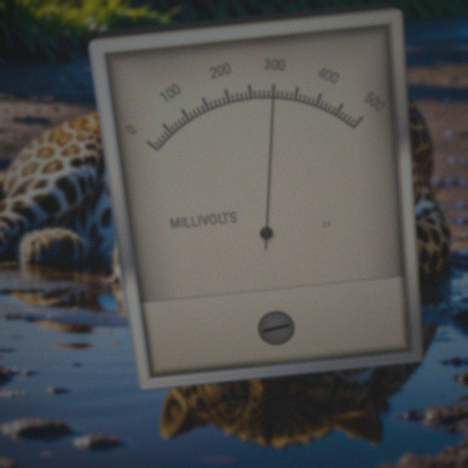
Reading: 300 mV
